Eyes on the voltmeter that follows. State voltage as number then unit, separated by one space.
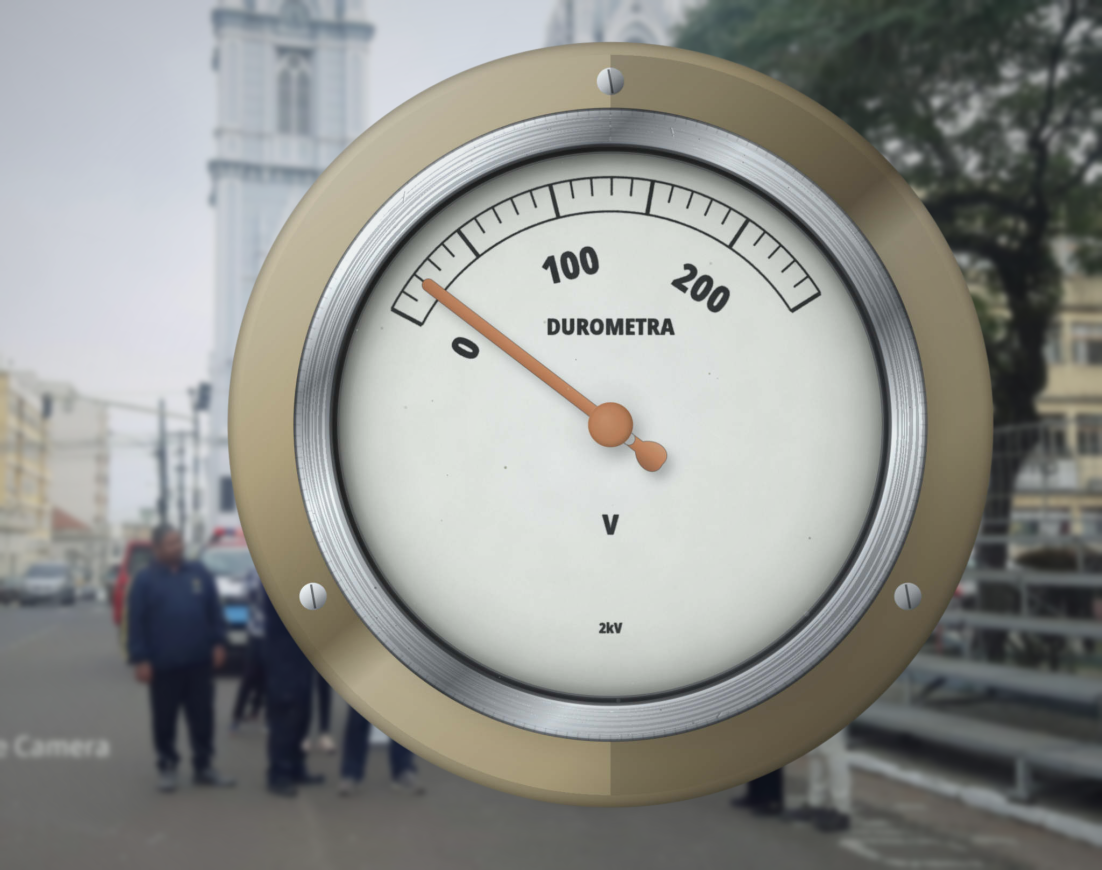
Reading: 20 V
